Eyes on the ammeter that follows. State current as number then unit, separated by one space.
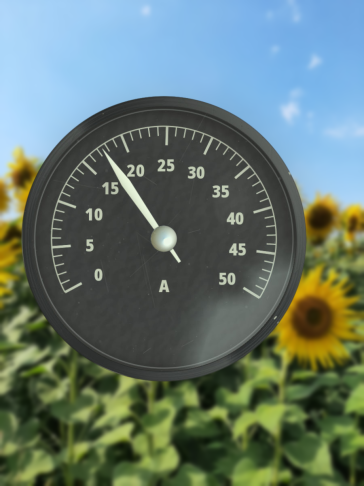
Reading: 17.5 A
